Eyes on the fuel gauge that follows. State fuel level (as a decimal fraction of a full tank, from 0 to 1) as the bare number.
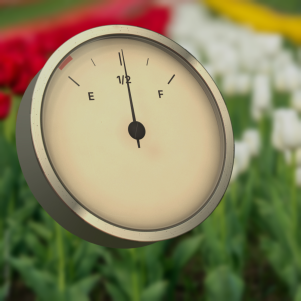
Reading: 0.5
